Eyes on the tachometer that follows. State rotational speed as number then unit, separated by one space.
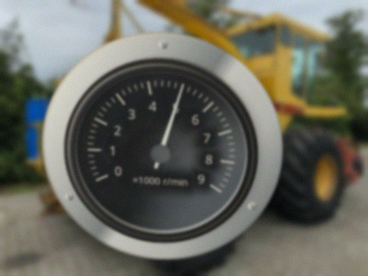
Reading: 5000 rpm
